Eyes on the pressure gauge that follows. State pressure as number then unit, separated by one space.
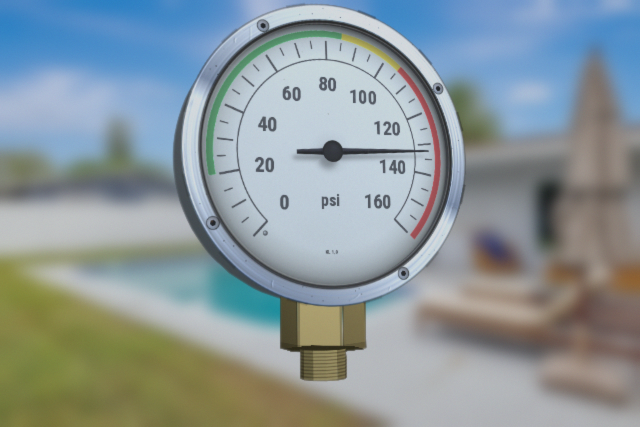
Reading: 132.5 psi
